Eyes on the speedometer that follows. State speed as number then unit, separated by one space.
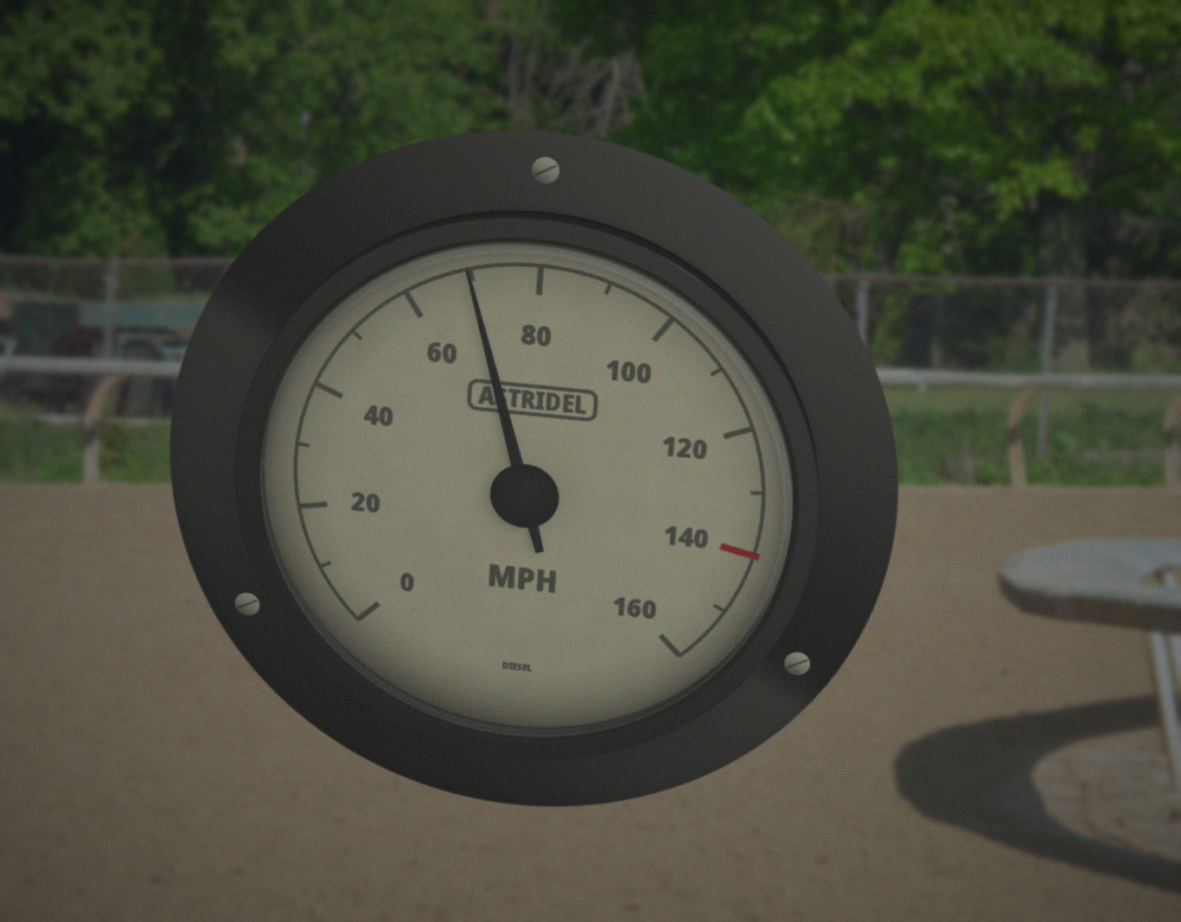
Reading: 70 mph
